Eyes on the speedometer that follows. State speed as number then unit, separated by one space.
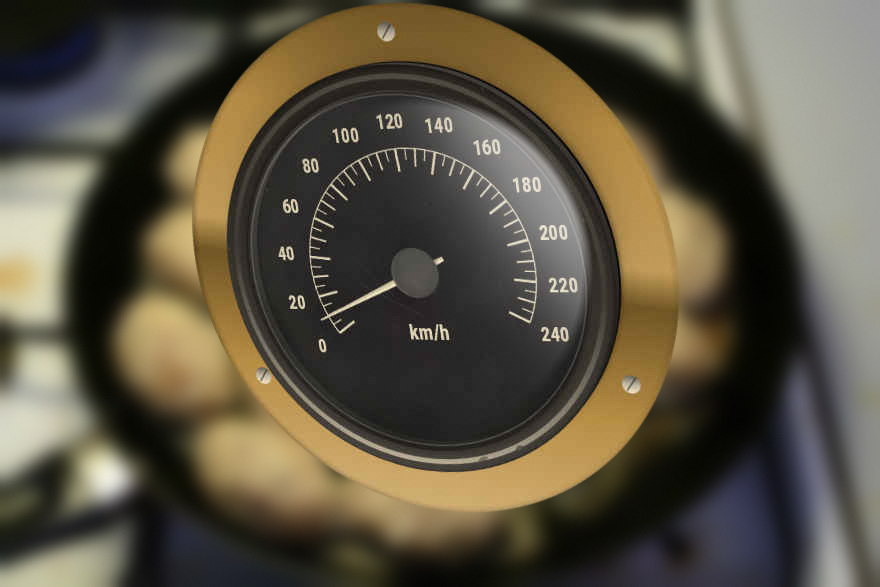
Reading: 10 km/h
